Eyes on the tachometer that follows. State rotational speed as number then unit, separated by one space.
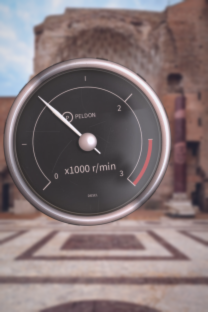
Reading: 1000 rpm
